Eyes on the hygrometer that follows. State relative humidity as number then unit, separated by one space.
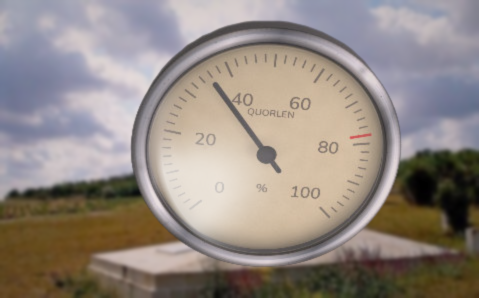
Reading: 36 %
